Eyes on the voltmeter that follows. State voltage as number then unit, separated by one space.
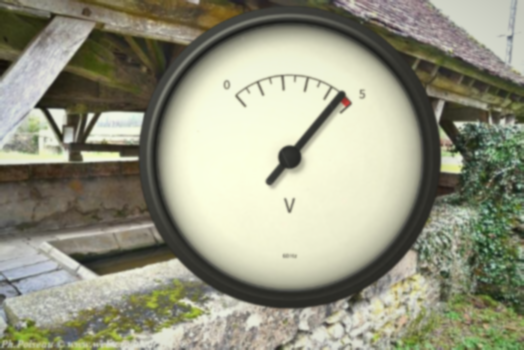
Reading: 4.5 V
